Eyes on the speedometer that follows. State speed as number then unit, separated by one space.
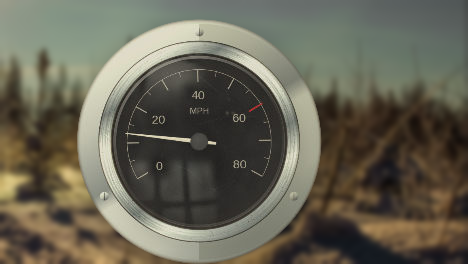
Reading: 12.5 mph
